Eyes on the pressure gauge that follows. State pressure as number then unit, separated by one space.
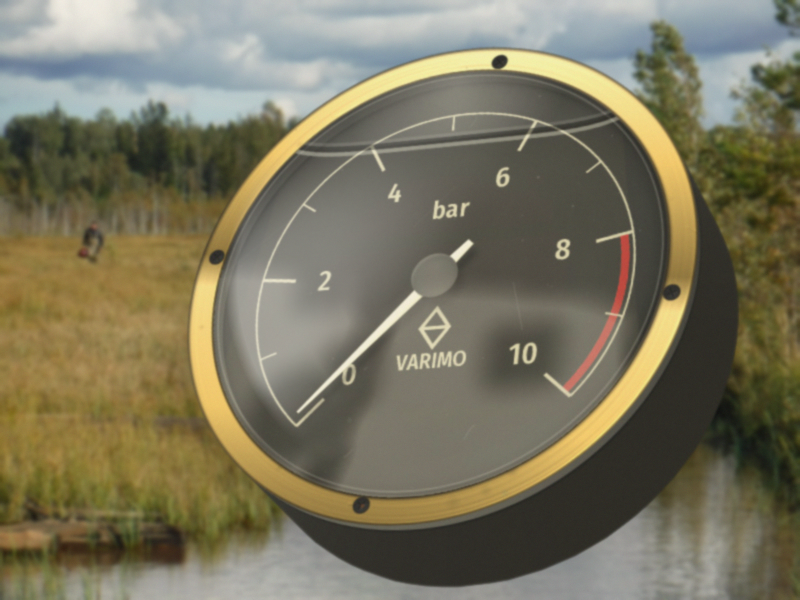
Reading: 0 bar
